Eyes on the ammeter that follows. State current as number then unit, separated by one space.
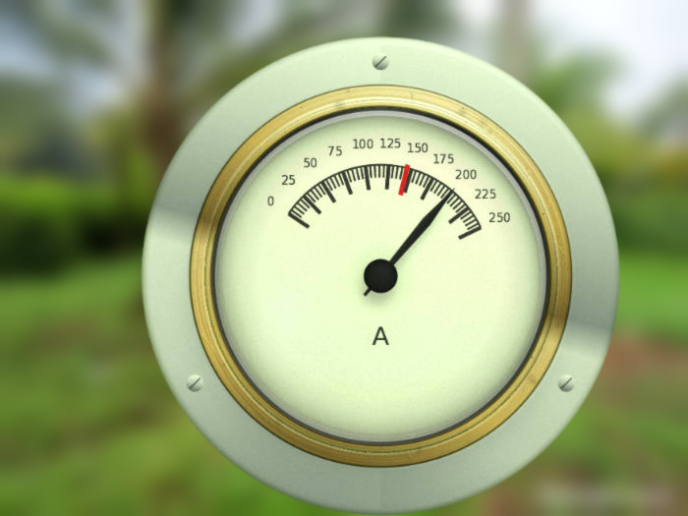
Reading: 200 A
